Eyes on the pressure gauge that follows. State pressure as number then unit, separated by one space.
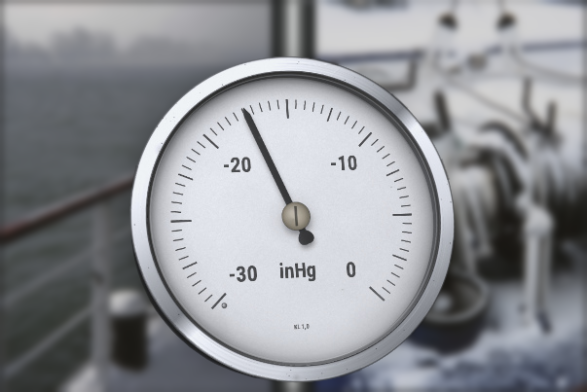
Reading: -17.5 inHg
